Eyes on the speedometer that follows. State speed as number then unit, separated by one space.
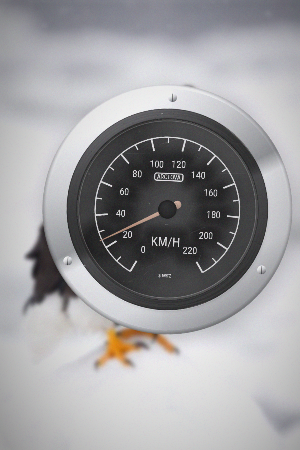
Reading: 25 km/h
